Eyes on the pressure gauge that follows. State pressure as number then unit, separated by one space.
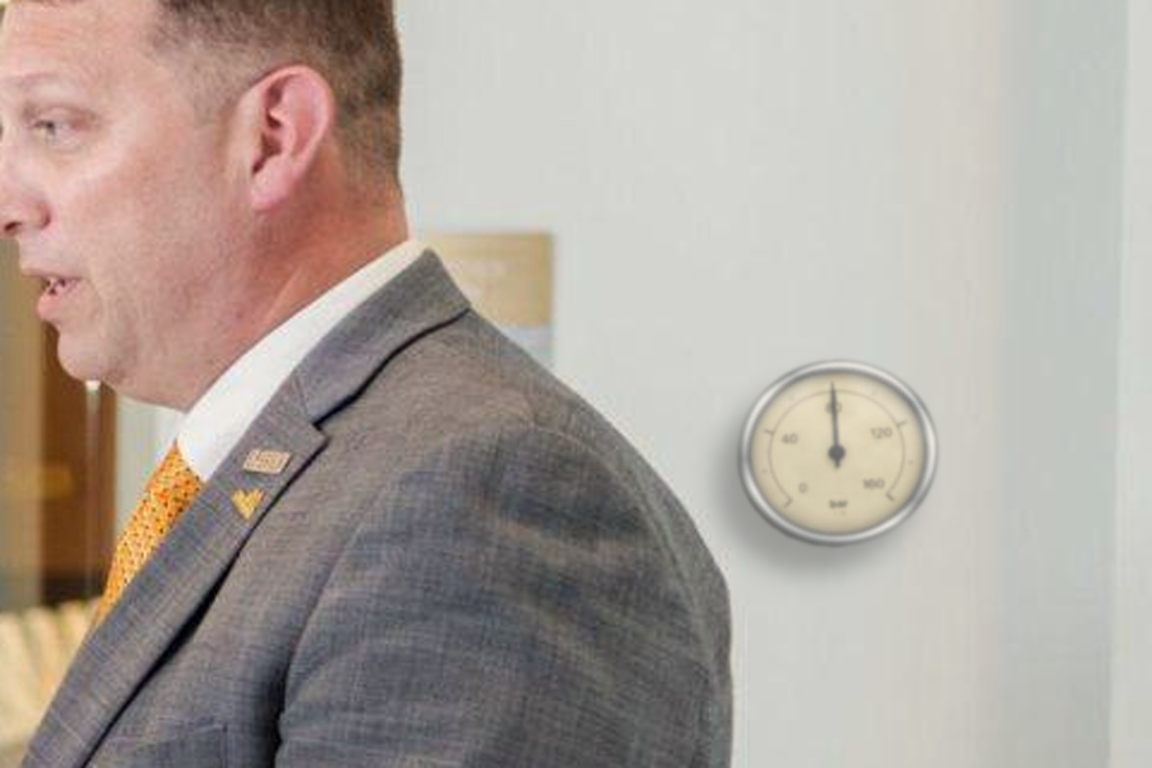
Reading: 80 bar
